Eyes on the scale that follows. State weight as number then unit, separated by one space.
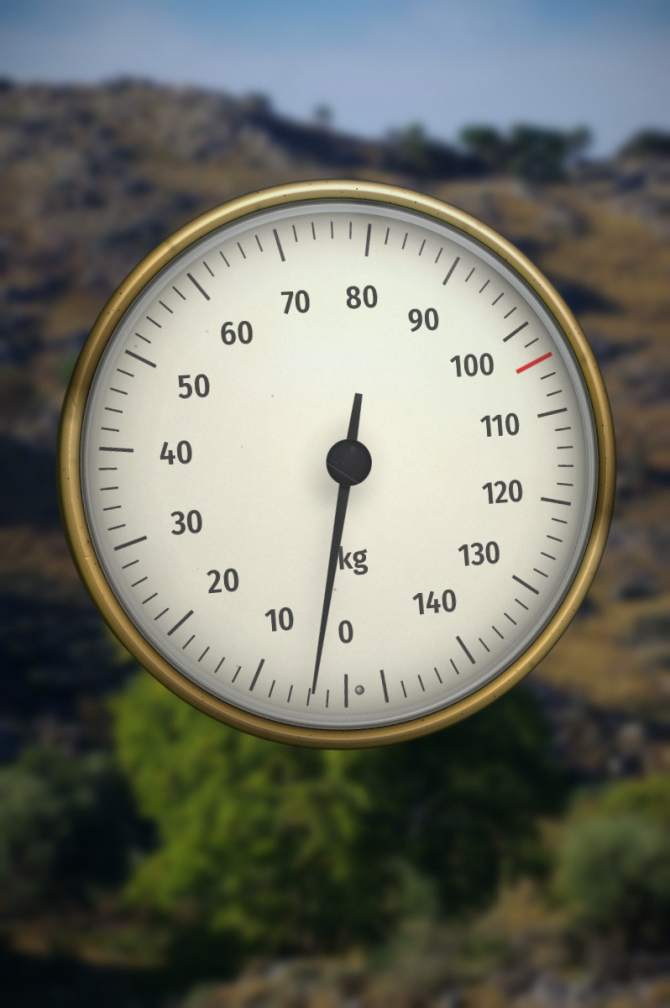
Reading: 4 kg
